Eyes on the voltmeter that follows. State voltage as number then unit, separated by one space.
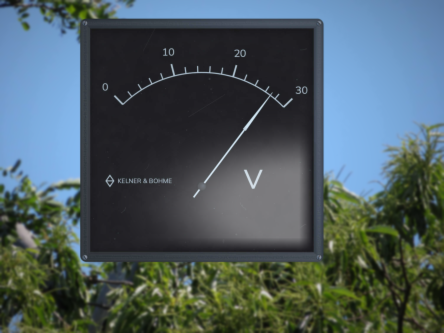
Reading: 27 V
